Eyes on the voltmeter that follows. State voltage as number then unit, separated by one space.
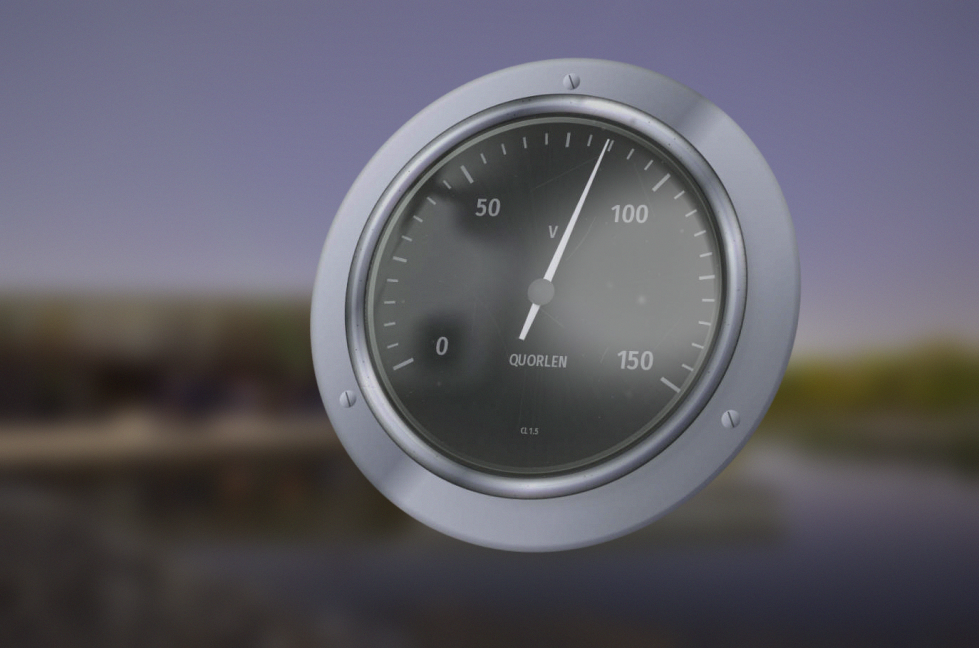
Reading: 85 V
